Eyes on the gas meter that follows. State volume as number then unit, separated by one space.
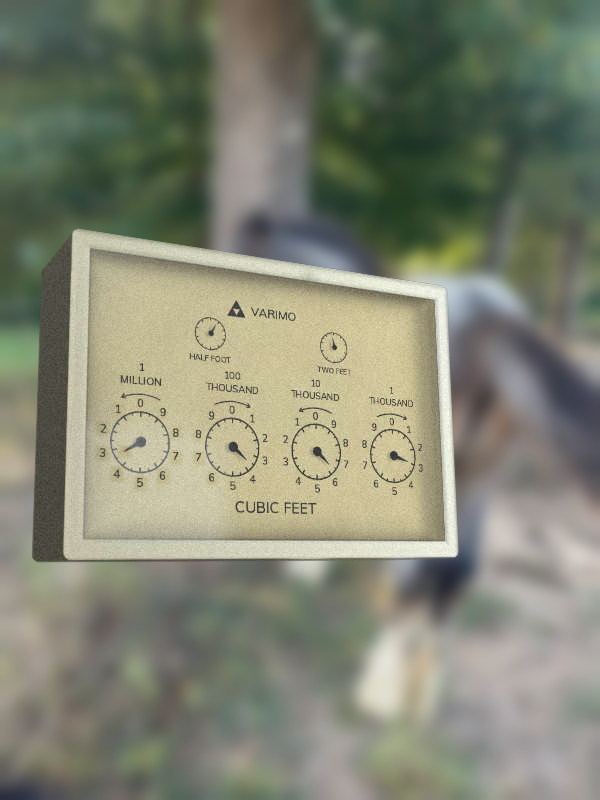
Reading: 336300 ft³
